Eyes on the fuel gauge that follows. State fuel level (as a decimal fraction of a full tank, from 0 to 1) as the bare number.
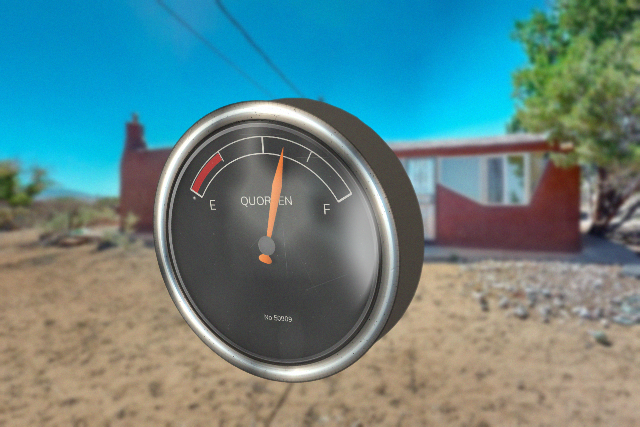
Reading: 0.625
